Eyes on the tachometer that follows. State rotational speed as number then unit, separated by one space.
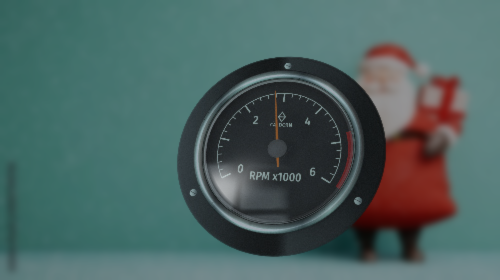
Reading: 2800 rpm
